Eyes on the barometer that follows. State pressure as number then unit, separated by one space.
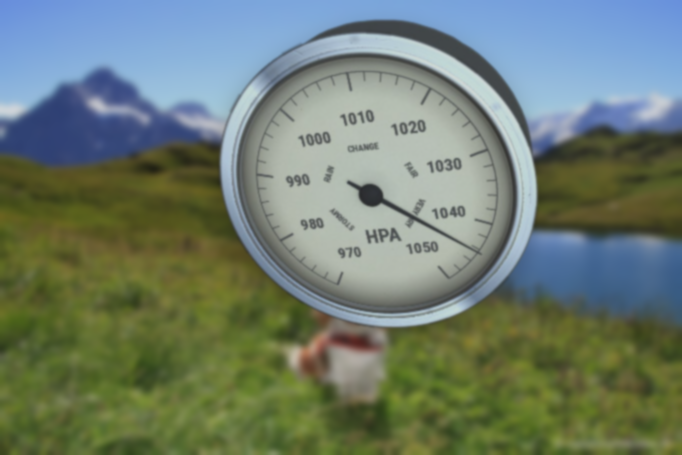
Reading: 1044 hPa
